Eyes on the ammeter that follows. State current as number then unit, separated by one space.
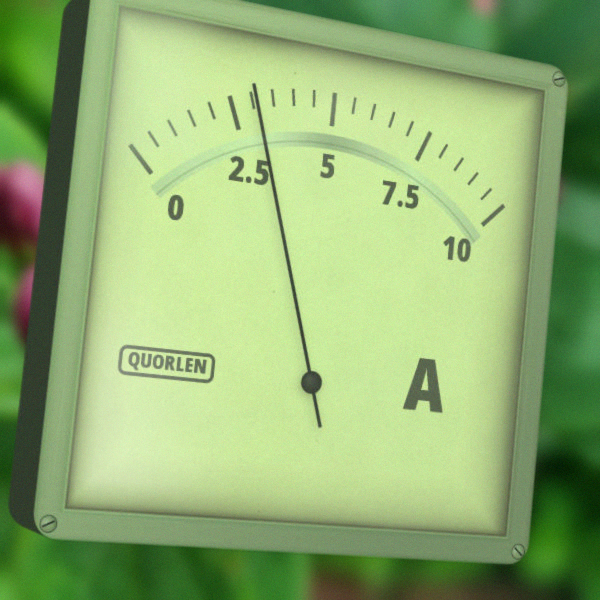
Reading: 3 A
